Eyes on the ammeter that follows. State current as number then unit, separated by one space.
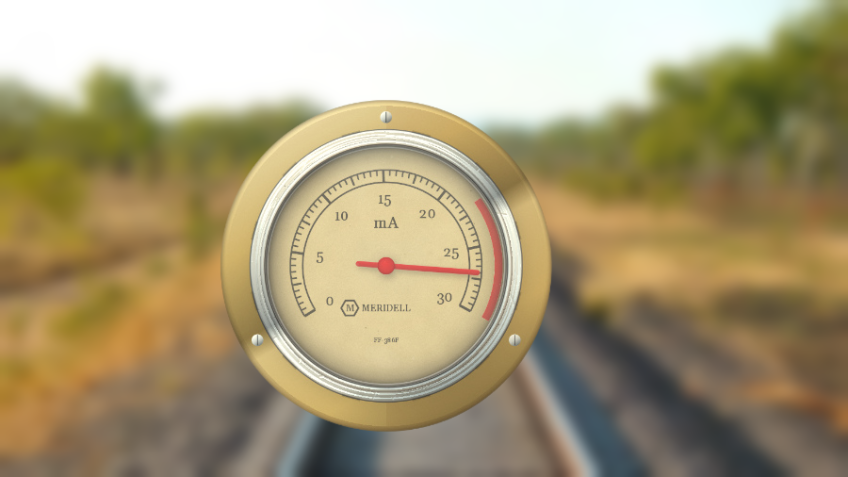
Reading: 27 mA
